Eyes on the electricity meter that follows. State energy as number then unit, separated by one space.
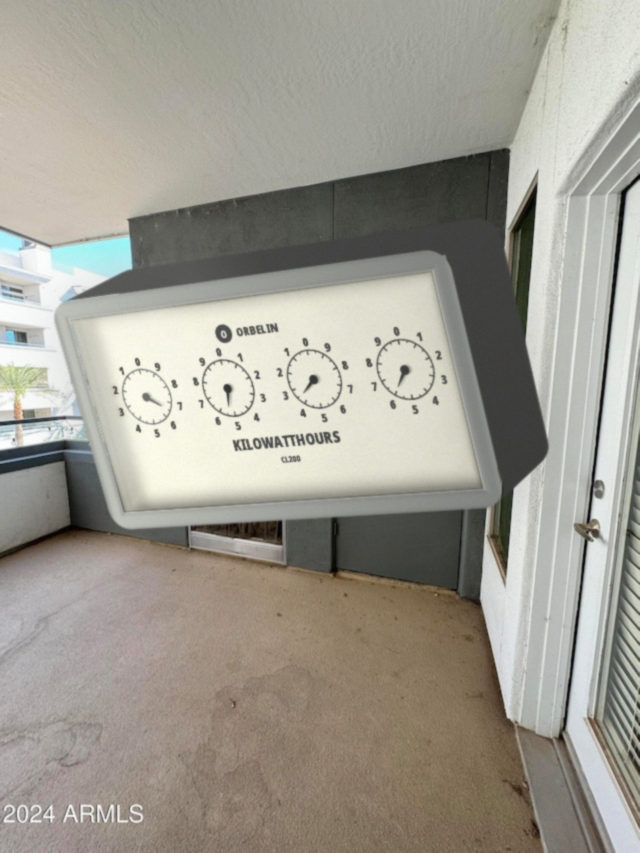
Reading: 6536 kWh
